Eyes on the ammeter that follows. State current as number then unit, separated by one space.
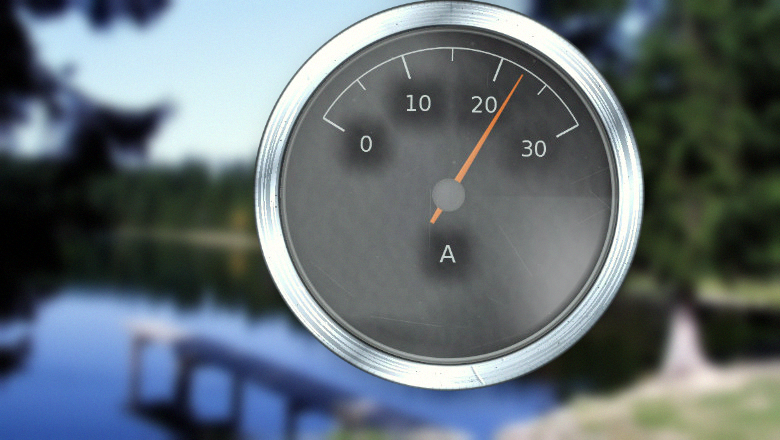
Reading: 22.5 A
